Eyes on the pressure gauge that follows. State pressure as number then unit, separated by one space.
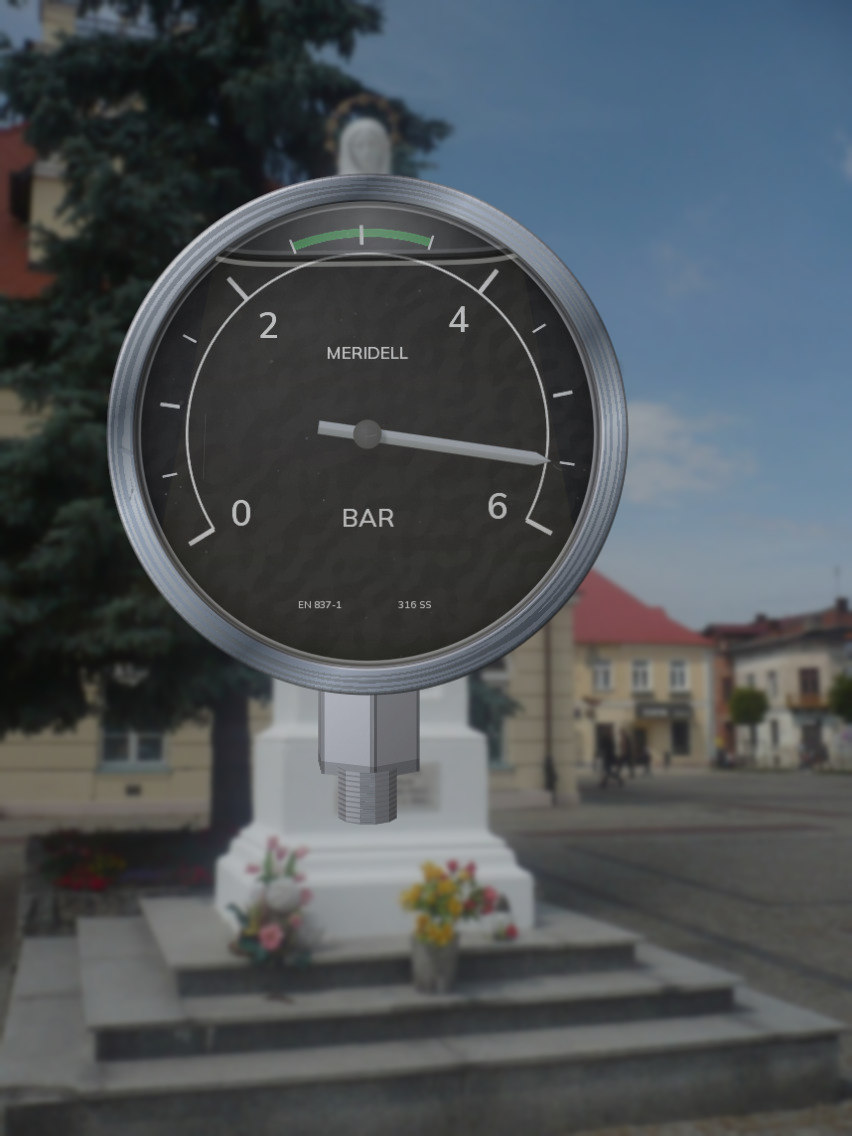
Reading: 5.5 bar
